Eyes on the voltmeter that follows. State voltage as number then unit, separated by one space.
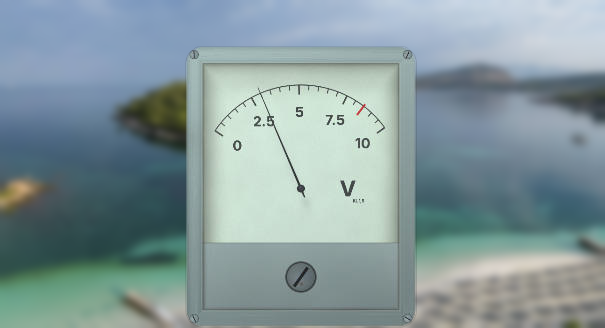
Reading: 3 V
